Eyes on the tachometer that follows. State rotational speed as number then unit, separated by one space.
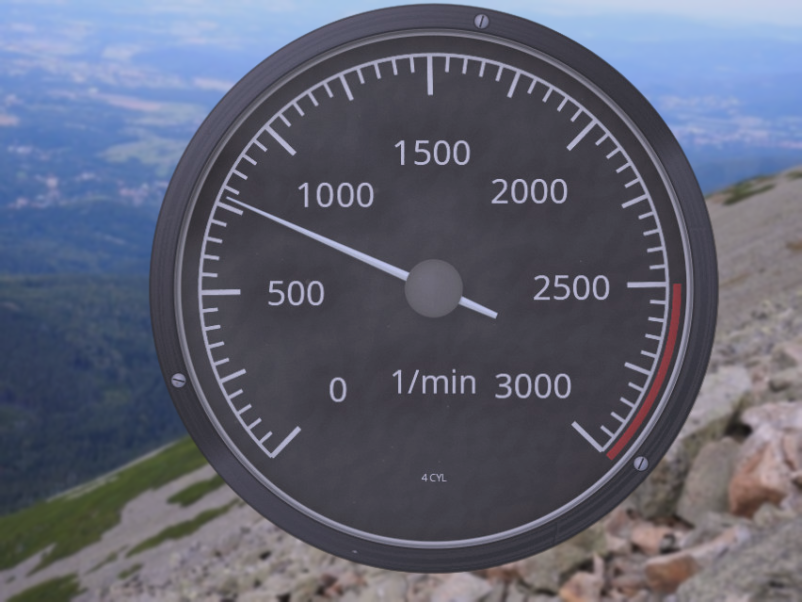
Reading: 775 rpm
